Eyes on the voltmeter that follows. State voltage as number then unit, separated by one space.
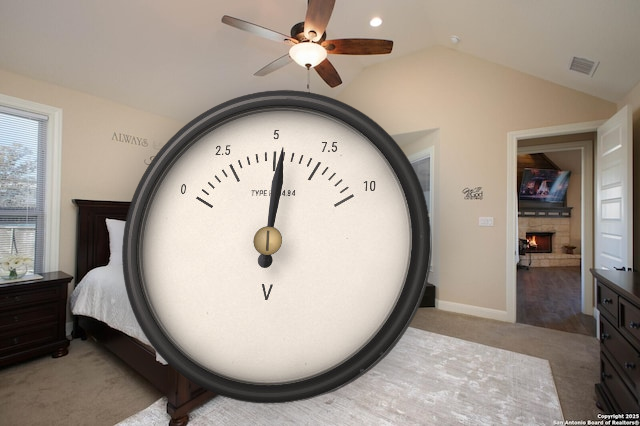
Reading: 5.5 V
